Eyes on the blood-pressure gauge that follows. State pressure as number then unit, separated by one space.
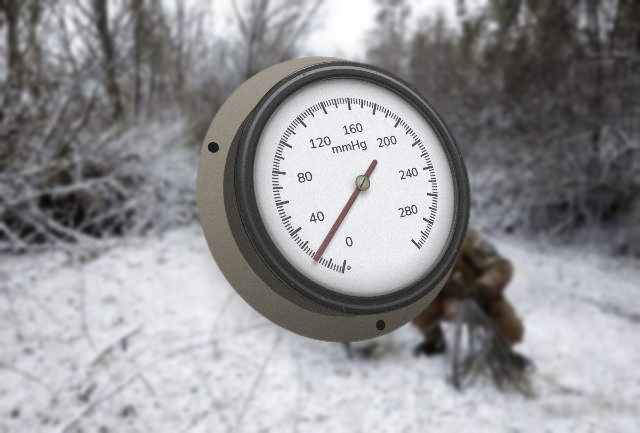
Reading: 20 mmHg
